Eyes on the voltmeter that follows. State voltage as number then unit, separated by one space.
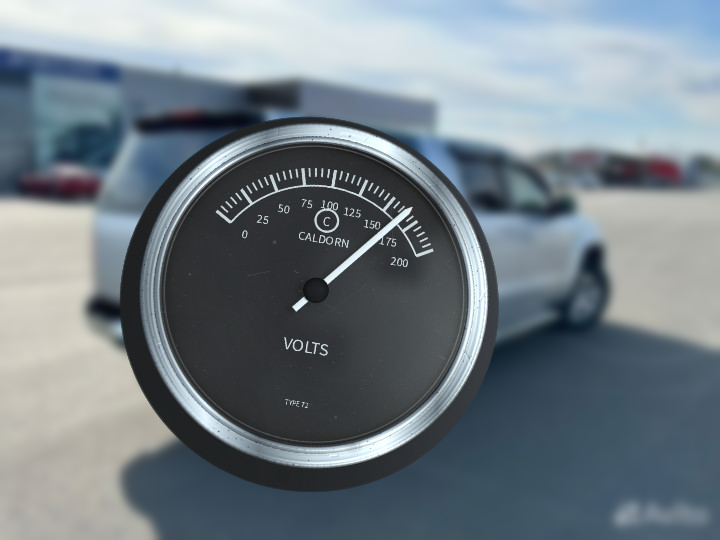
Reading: 165 V
